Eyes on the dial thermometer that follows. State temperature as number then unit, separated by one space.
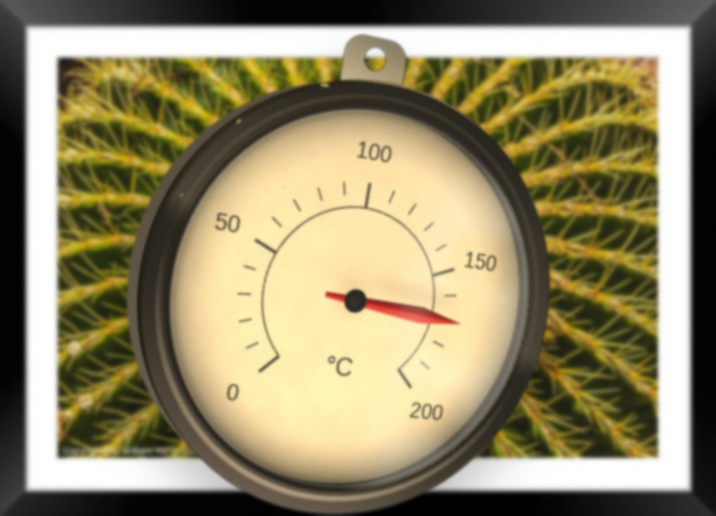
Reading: 170 °C
